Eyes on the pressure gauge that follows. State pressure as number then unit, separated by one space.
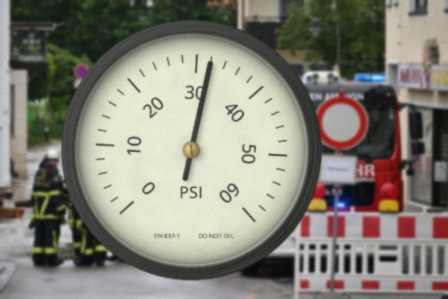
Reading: 32 psi
